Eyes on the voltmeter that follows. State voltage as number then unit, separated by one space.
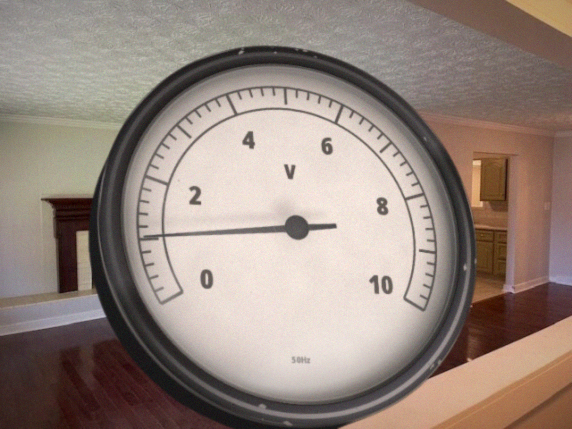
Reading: 1 V
